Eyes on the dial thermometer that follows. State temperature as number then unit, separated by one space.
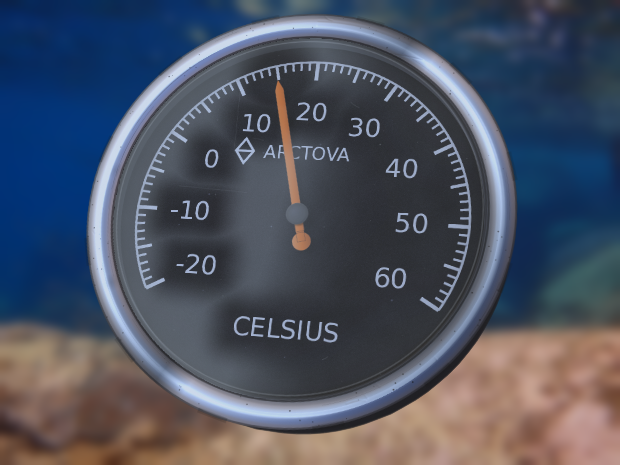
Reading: 15 °C
